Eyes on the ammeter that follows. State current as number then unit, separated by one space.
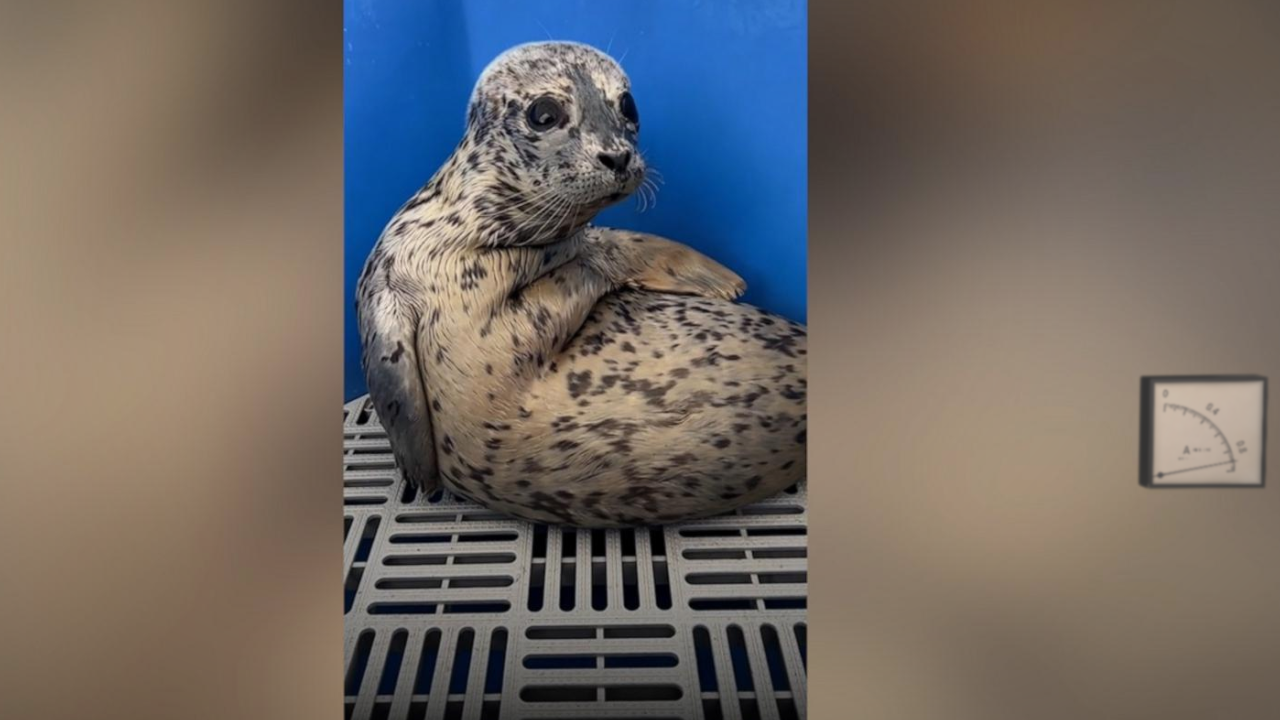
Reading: 0.9 A
